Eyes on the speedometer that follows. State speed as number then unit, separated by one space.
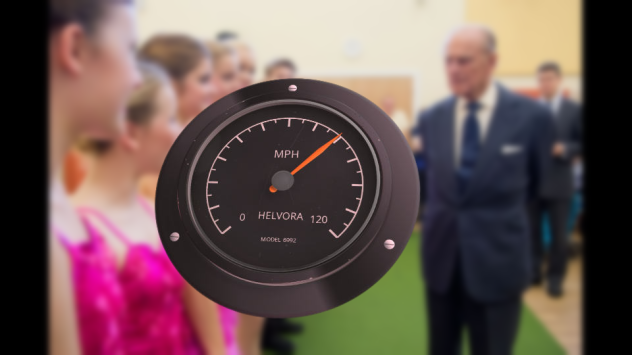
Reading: 80 mph
